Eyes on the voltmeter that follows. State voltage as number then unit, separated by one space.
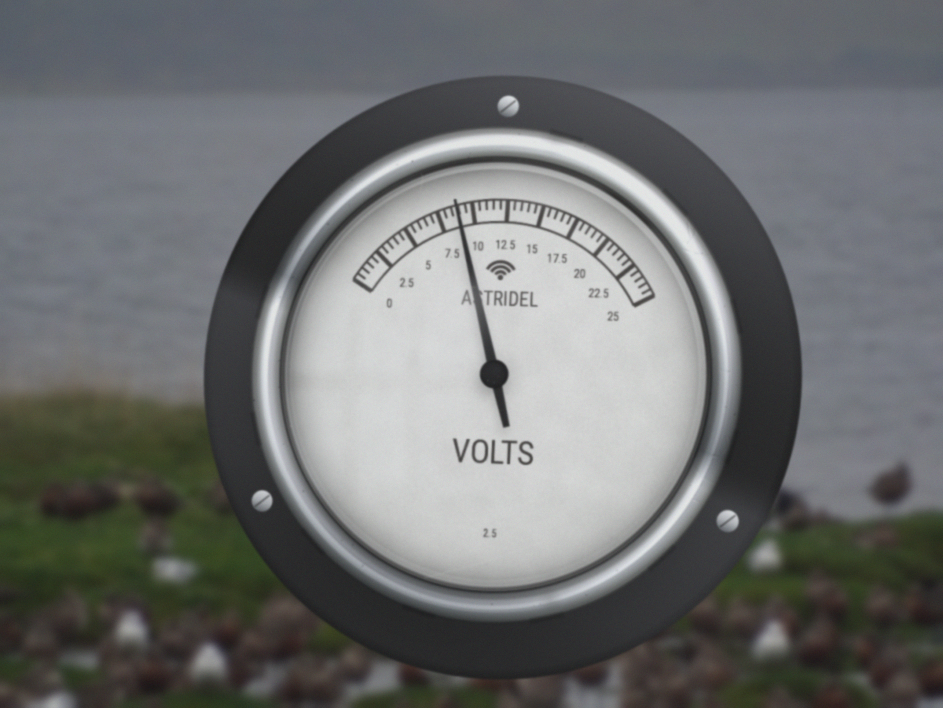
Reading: 9 V
